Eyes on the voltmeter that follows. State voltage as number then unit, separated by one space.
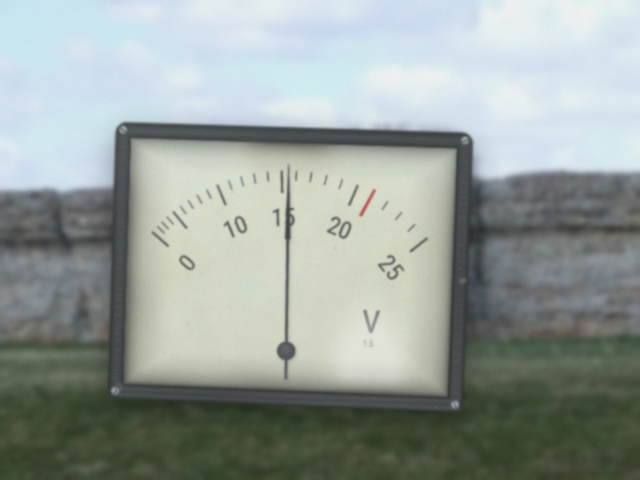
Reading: 15.5 V
